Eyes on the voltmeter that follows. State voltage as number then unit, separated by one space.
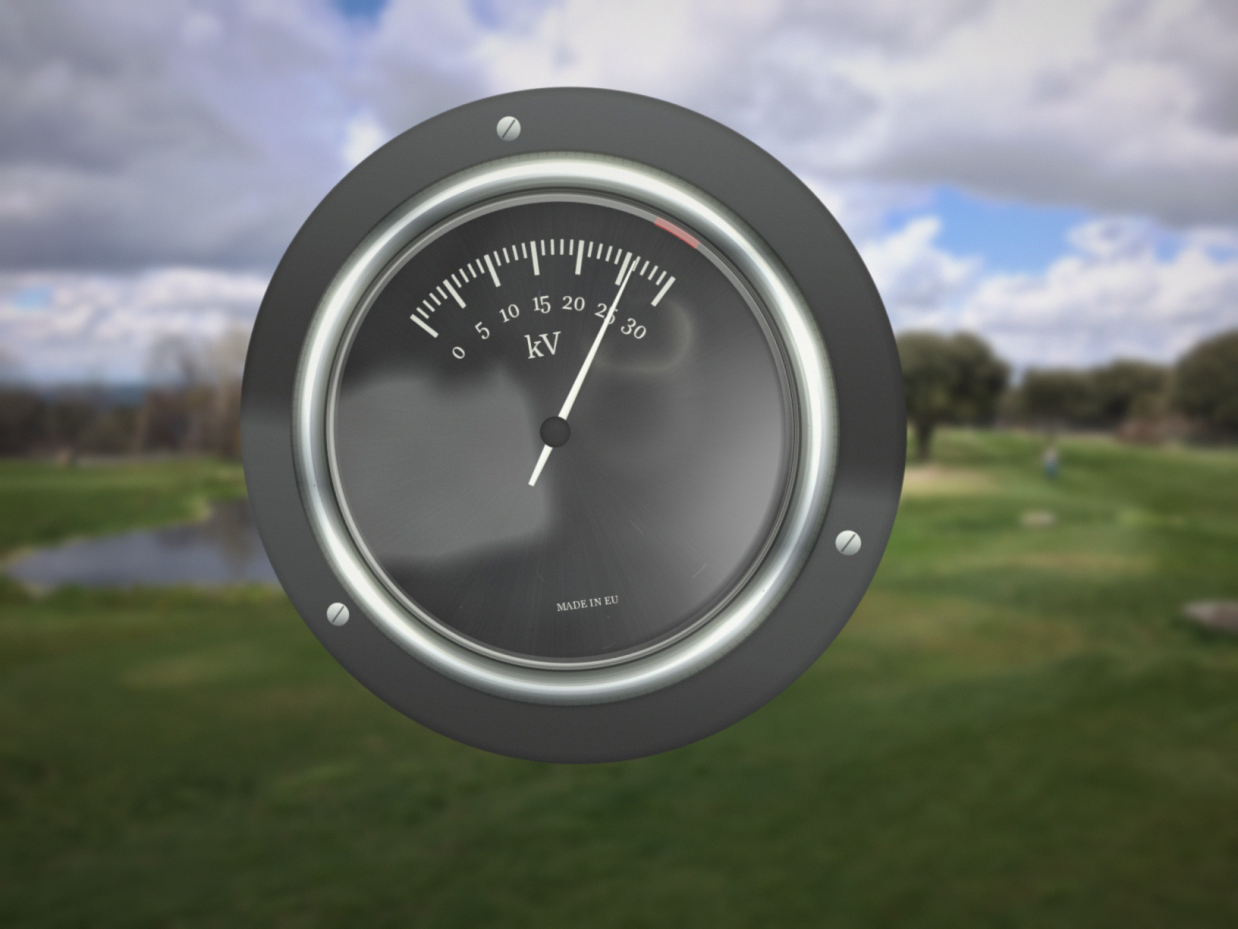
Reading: 26 kV
